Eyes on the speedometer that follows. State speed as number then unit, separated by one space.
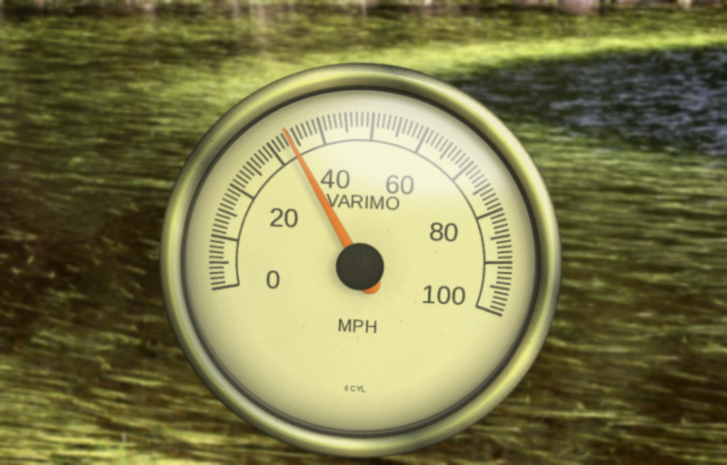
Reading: 34 mph
